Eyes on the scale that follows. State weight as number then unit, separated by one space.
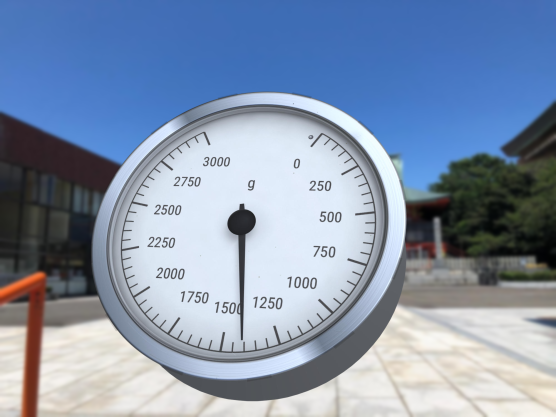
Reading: 1400 g
